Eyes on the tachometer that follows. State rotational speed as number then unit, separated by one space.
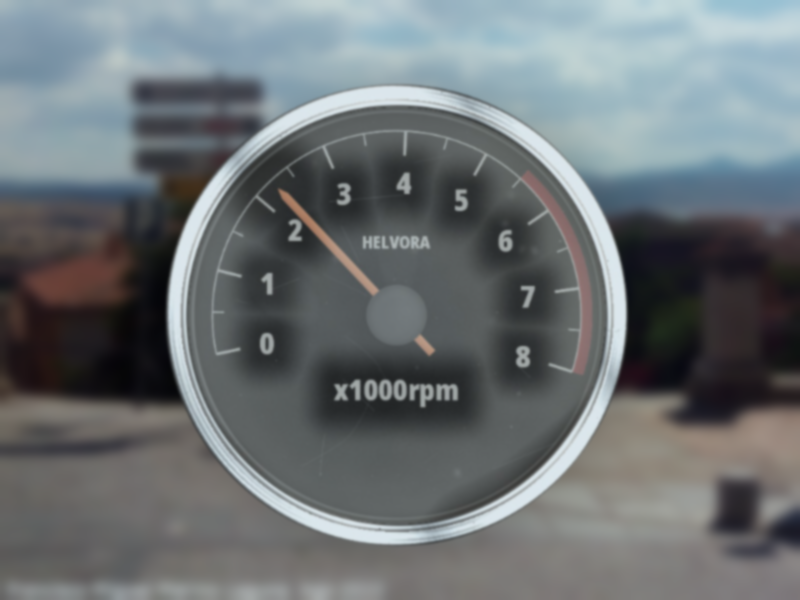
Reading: 2250 rpm
